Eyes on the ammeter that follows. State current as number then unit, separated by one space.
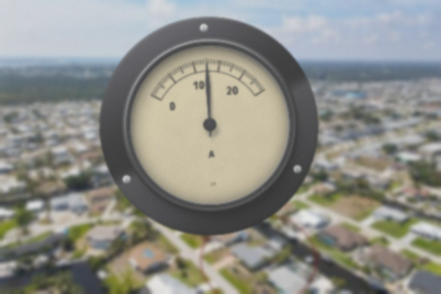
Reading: 12.5 A
